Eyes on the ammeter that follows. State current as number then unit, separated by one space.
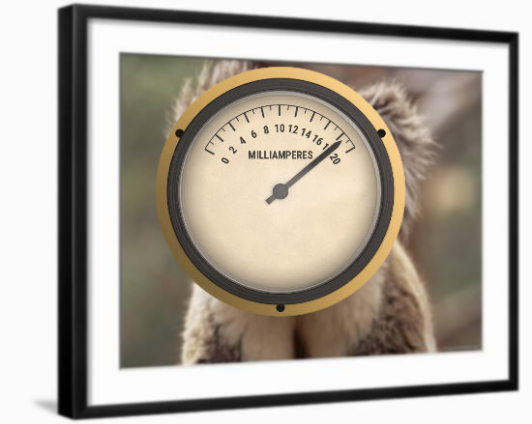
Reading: 18.5 mA
